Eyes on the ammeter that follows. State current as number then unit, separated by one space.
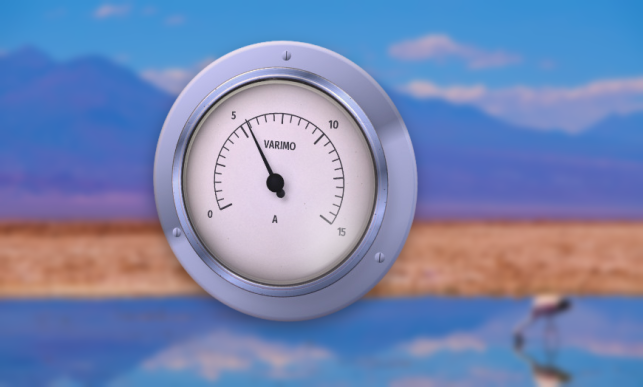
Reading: 5.5 A
